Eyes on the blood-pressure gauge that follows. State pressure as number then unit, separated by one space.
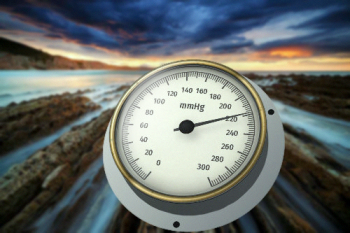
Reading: 220 mmHg
